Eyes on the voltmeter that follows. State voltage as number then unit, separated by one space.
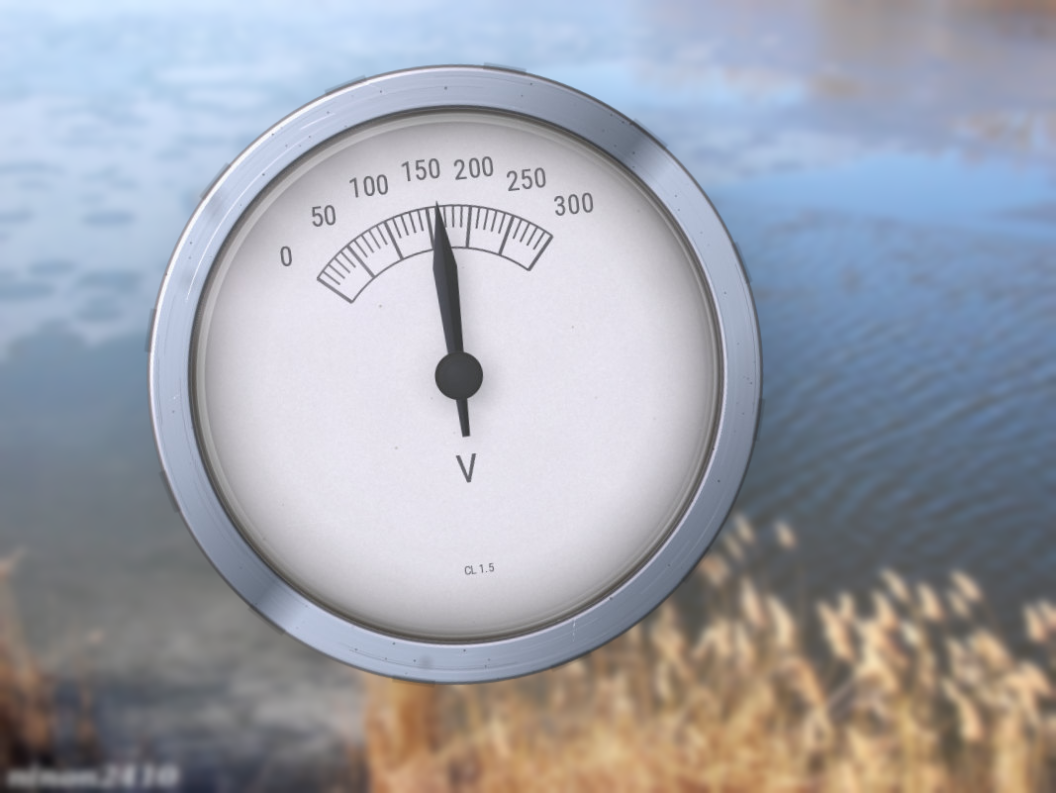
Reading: 160 V
